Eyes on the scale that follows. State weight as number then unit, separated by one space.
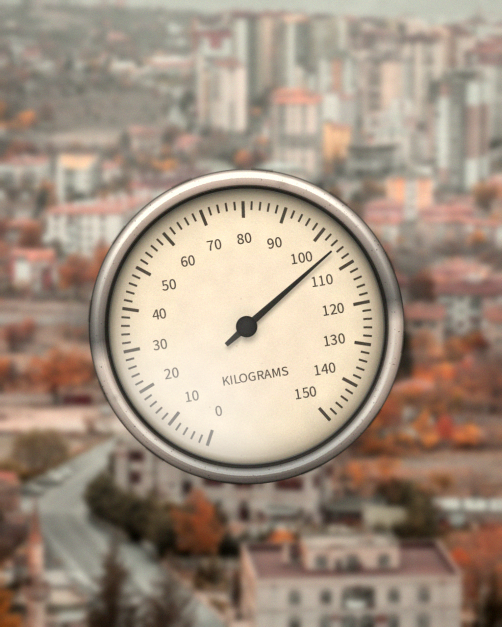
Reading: 105 kg
